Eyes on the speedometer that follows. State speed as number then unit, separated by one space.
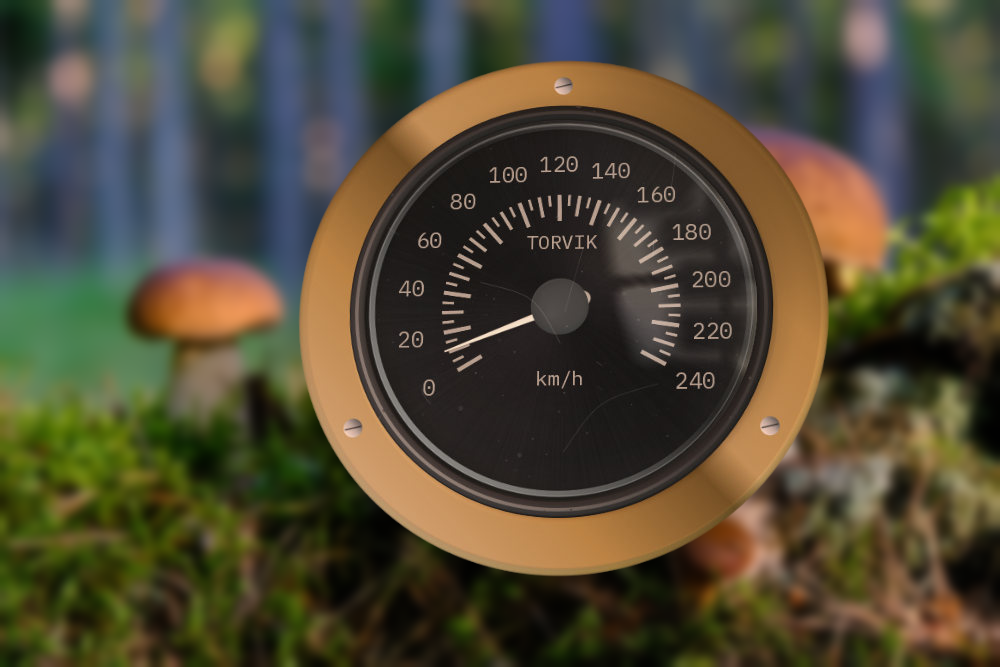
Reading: 10 km/h
